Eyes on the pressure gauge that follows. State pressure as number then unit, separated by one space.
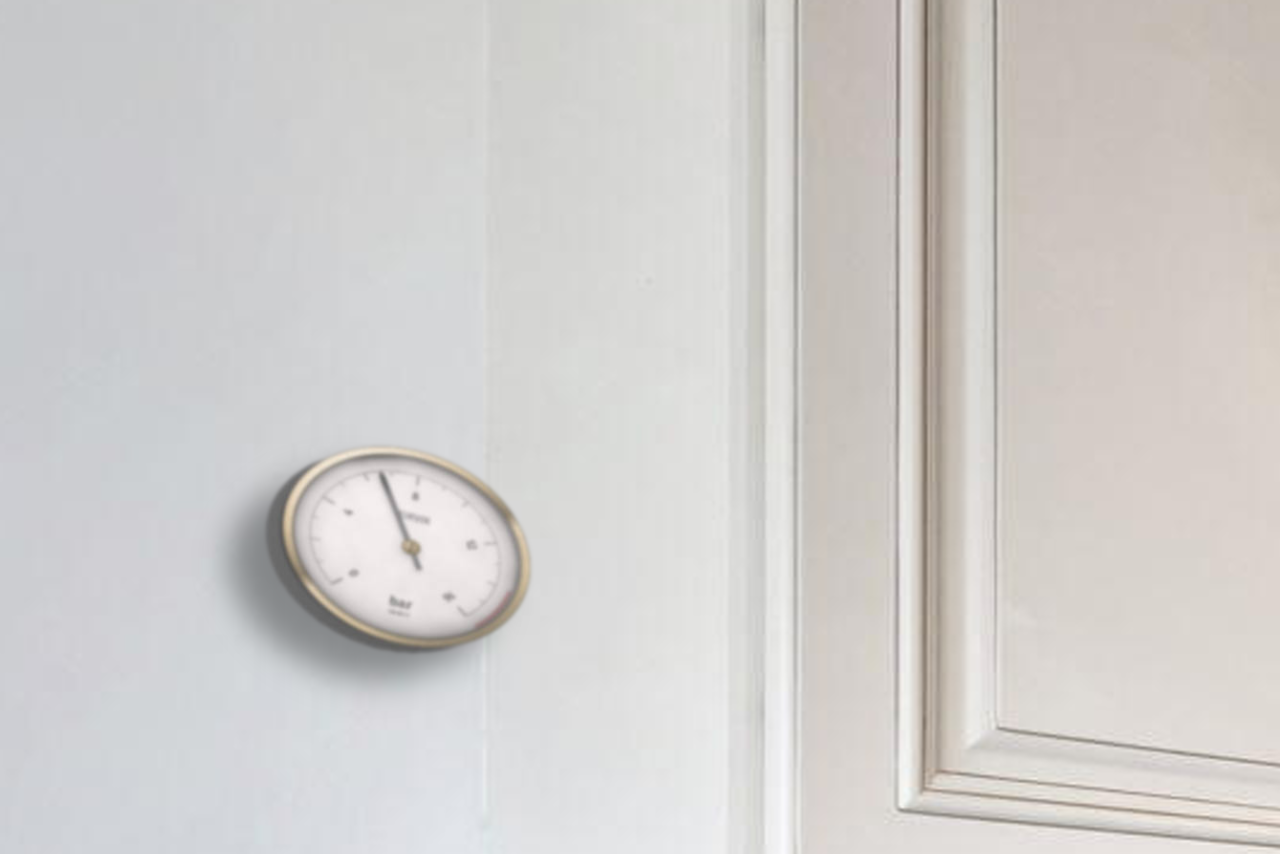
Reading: 6.5 bar
